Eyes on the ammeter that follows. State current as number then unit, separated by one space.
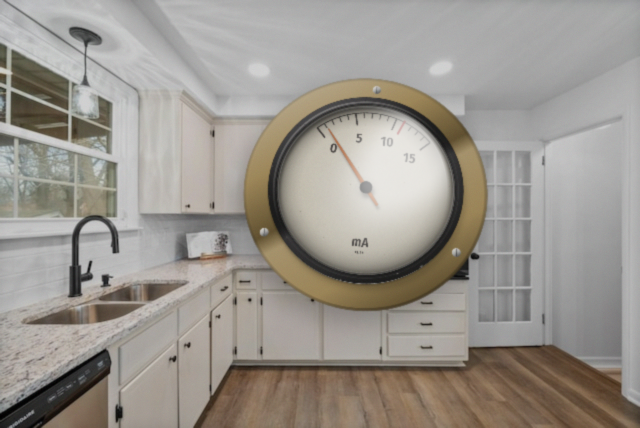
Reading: 1 mA
